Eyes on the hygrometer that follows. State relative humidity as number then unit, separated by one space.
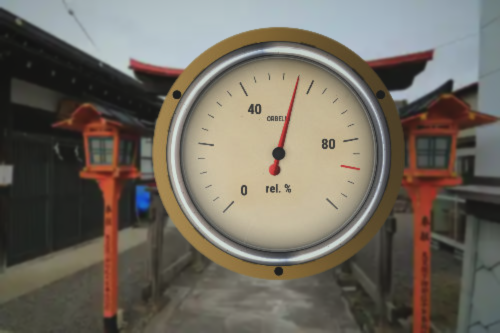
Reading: 56 %
